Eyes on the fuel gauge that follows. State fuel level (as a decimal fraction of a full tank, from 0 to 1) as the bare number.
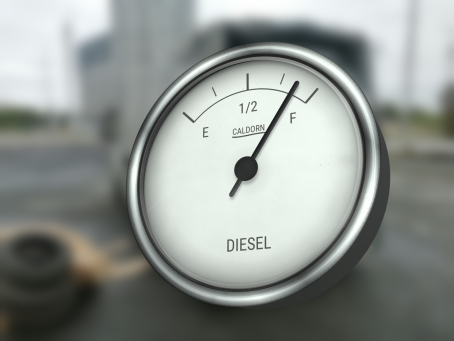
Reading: 0.875
